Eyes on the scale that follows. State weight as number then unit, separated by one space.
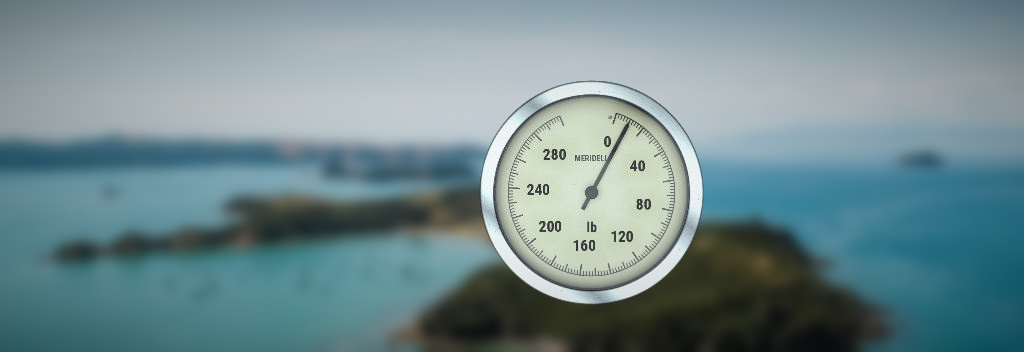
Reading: 10 lb
